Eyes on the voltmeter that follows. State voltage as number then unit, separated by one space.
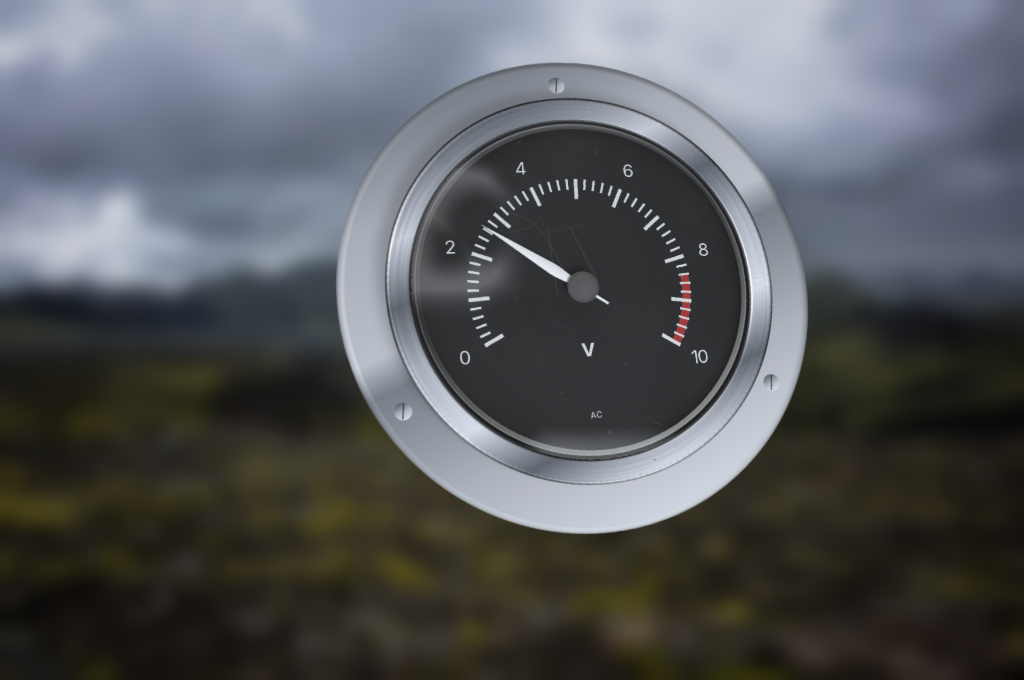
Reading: 2.6 V
